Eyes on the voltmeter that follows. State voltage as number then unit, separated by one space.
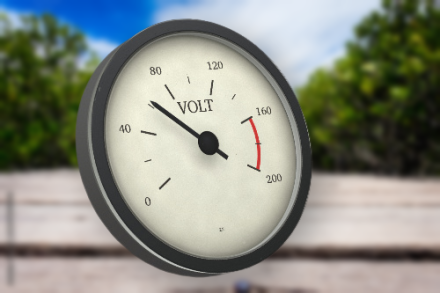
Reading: 60 V
